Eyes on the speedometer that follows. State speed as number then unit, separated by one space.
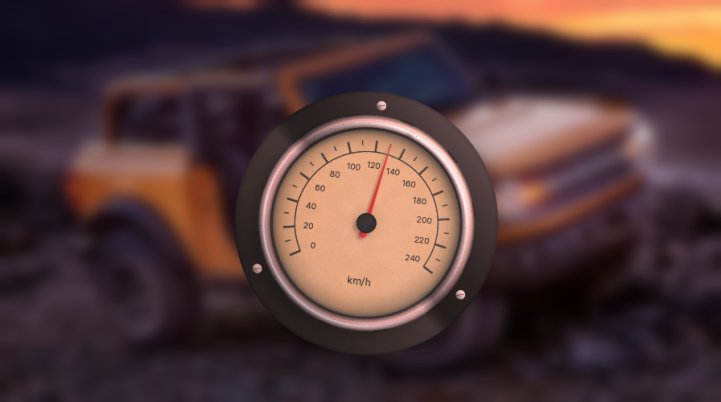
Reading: 130 km/h
